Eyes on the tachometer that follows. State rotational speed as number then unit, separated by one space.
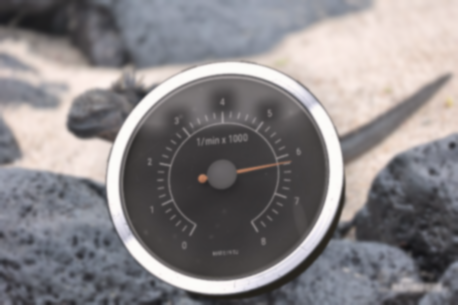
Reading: 6200 rpm
